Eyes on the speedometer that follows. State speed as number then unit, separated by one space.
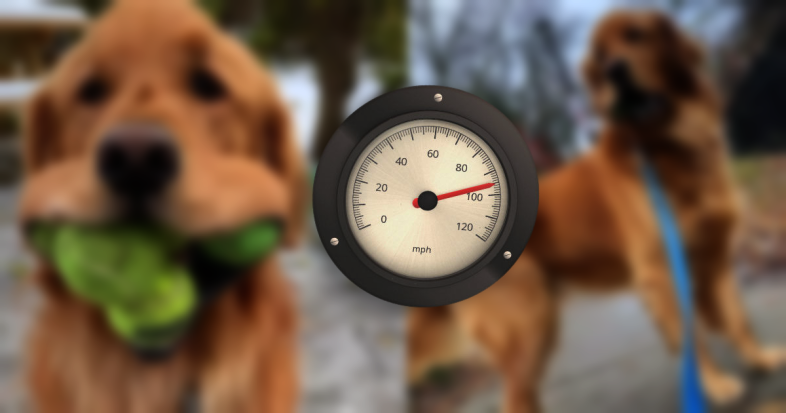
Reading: 95 mph
